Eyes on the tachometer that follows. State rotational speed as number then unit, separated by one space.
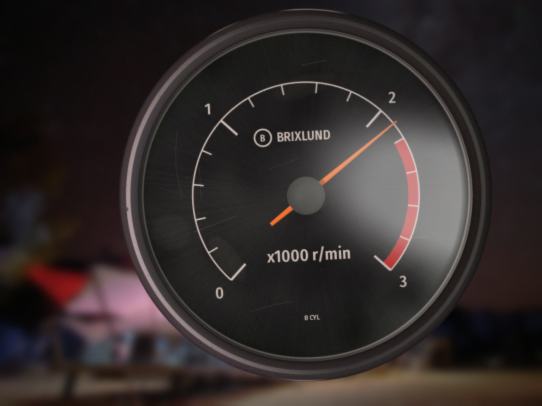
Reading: 2100 rpm
